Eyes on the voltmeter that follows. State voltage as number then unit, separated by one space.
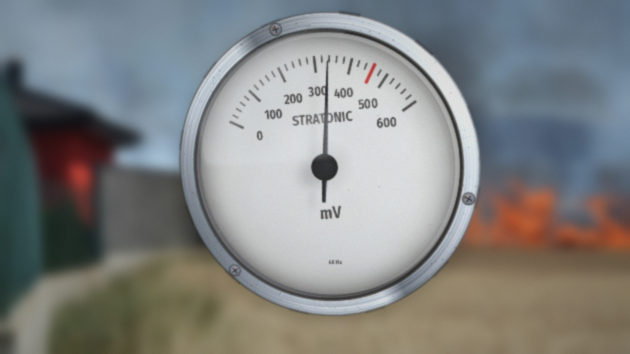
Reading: 340 mV
